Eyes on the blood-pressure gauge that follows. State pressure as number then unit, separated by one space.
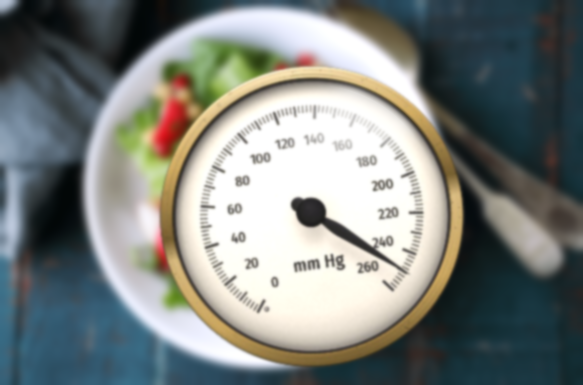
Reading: 250 mmHg
